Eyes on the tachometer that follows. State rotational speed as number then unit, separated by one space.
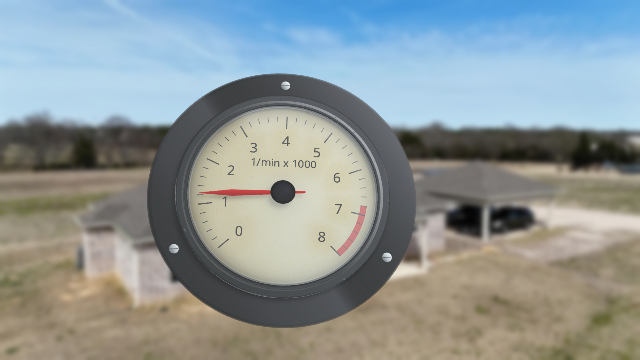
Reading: 1200 rpm
